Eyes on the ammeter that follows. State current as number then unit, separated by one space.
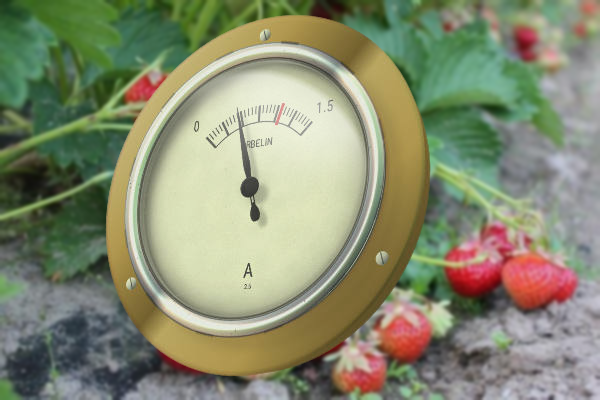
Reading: 0.5 A
